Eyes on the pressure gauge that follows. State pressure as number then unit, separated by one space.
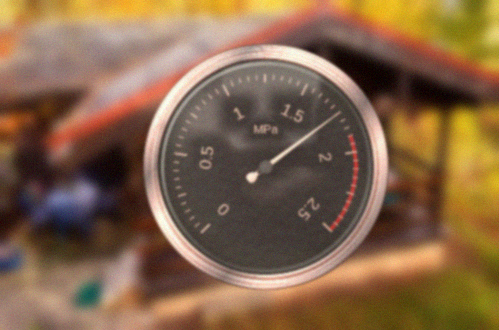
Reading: 1.75 MPa
